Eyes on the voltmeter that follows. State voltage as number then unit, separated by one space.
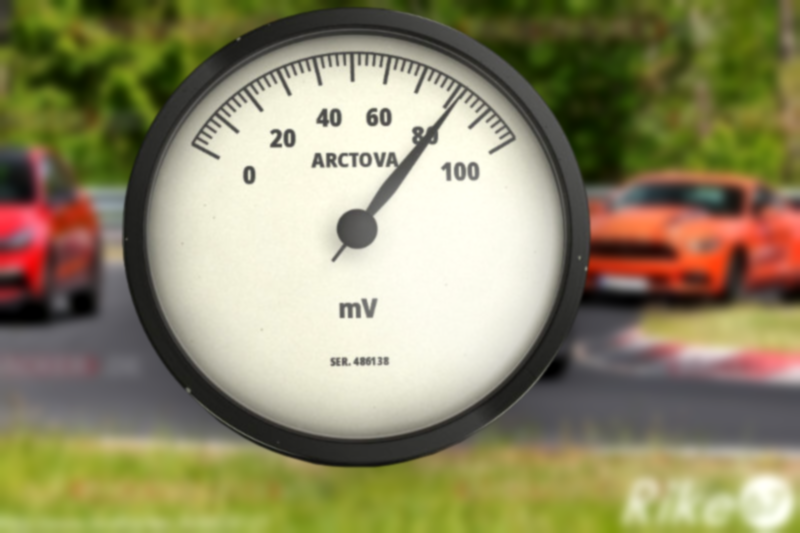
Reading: 82 mV
